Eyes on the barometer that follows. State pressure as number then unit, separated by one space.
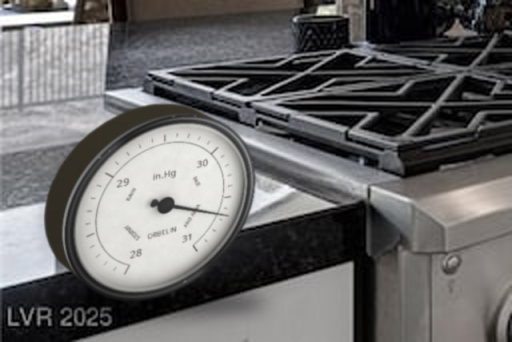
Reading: 30.65 inHg
